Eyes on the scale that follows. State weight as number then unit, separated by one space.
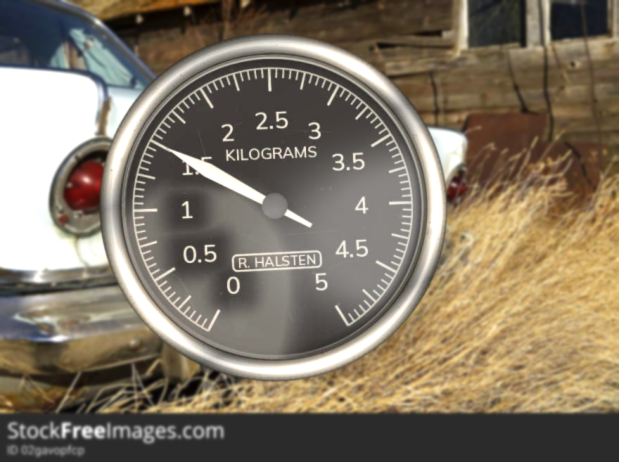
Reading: 1.5 kg
